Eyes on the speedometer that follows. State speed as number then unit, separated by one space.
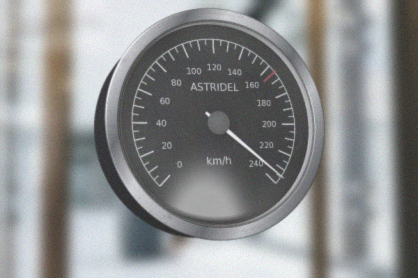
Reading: 235 km/h
